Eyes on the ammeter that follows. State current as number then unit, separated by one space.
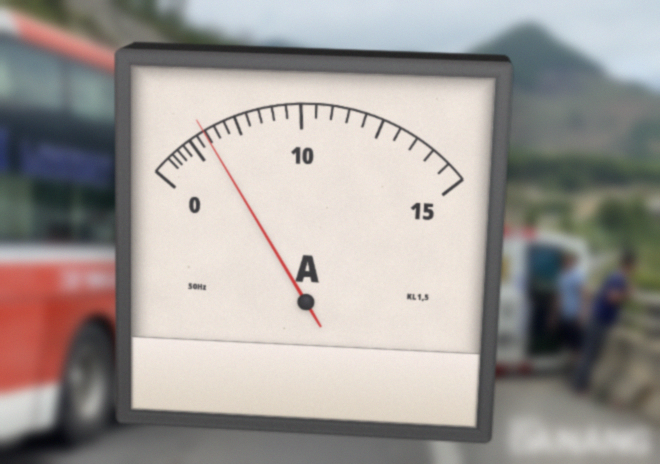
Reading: 6 A
